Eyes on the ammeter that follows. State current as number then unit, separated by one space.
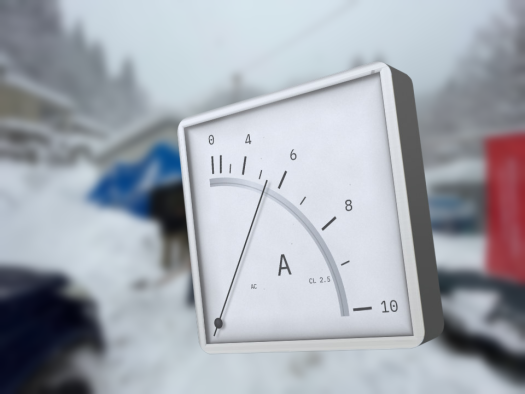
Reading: 5.5 A
